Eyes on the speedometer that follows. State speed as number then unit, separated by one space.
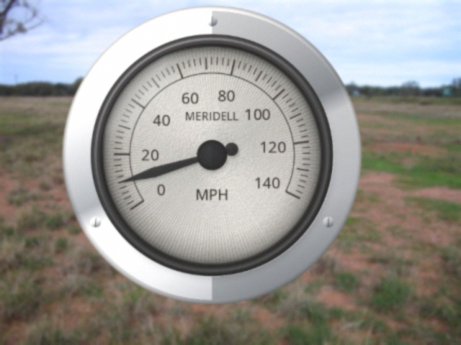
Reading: 10 mph
